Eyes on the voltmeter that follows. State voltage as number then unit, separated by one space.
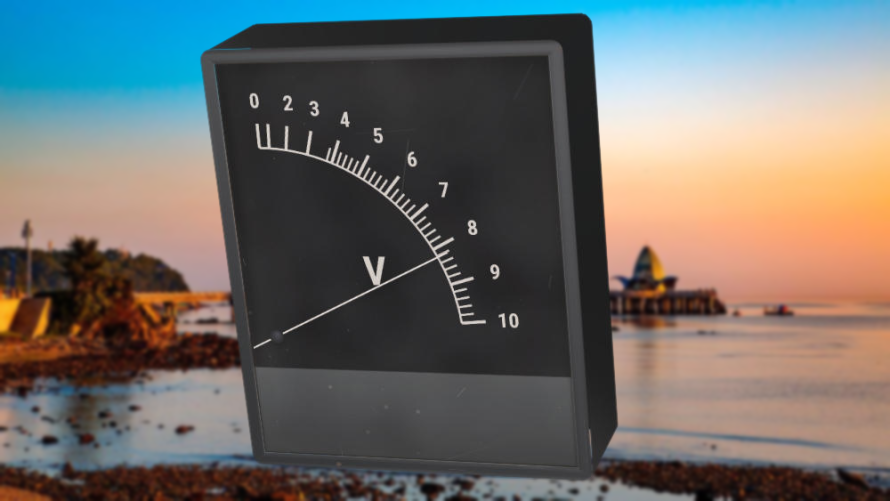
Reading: 8.2 V
